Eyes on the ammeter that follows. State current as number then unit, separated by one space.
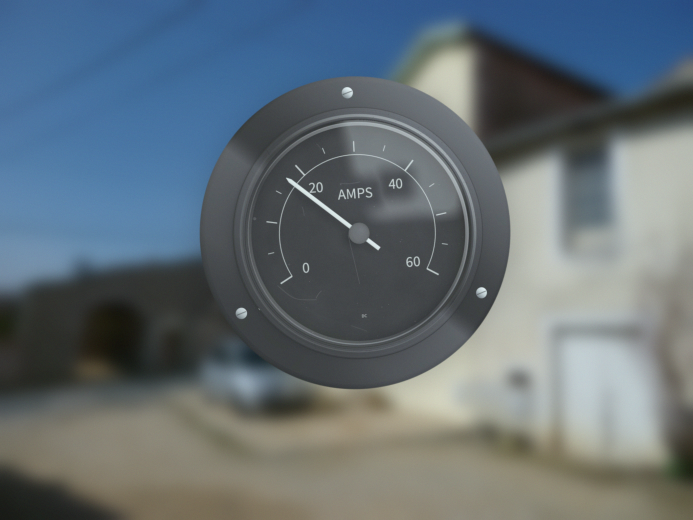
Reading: 17.5 A
